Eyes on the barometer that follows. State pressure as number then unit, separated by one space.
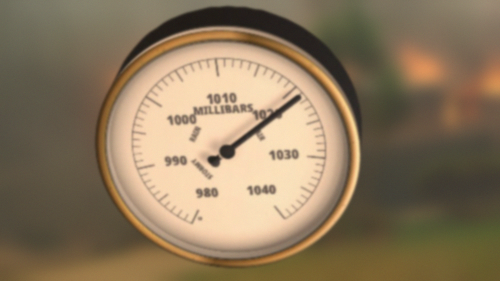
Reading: 1021 mbar
